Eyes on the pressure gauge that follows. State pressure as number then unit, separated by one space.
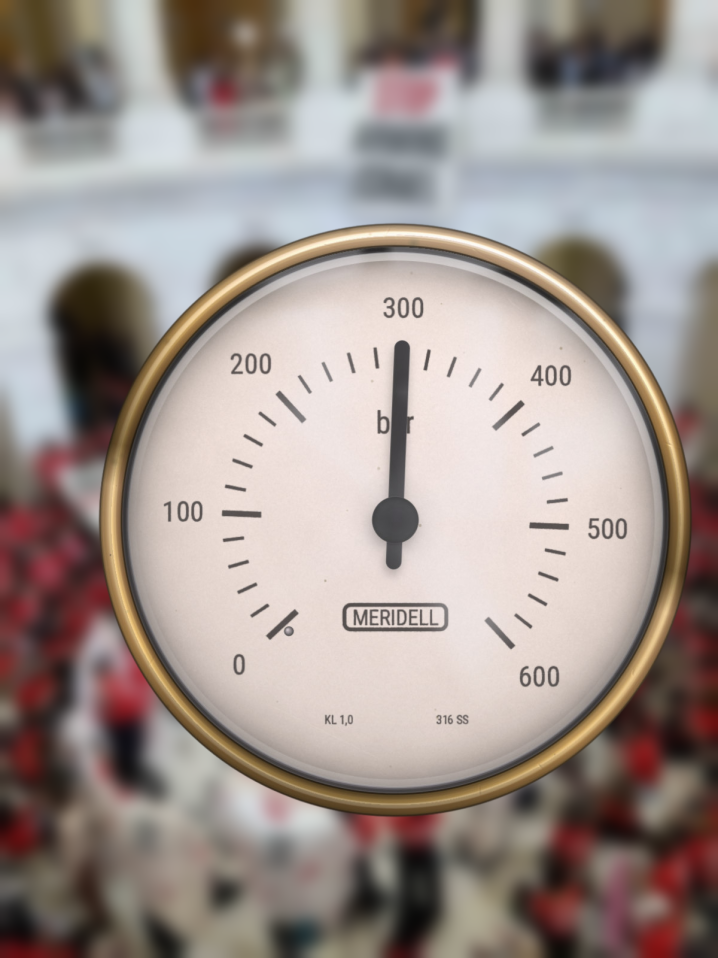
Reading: 300 bar
